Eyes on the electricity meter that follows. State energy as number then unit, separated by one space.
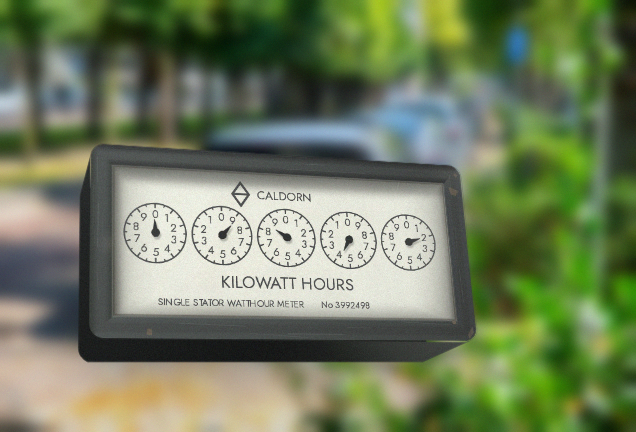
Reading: 98842 kWh
